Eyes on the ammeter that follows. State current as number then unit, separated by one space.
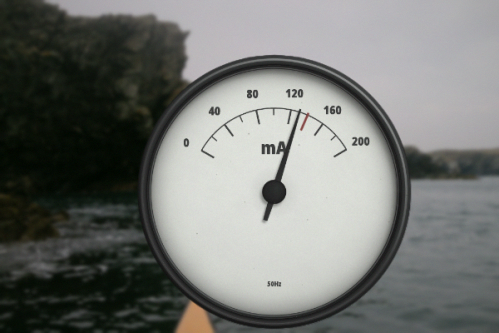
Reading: 130 mA
